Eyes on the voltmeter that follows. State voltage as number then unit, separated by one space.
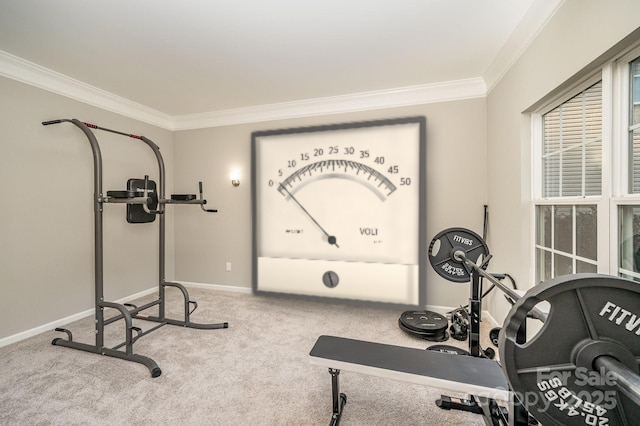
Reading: 2.5 V
